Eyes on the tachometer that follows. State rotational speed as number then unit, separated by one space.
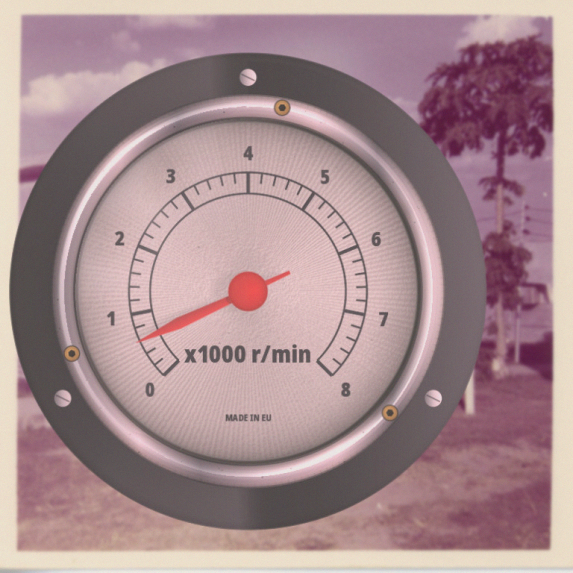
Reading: 600 rpm
